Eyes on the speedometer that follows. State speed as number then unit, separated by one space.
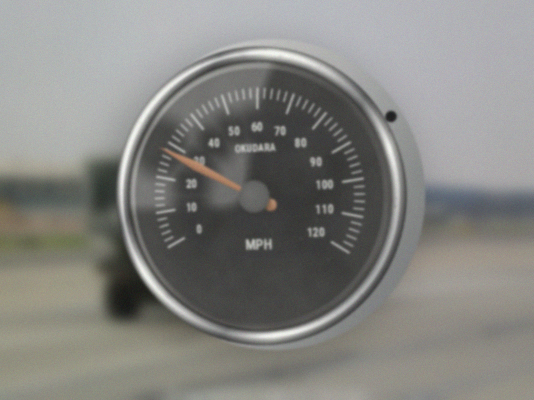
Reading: 28 mph
